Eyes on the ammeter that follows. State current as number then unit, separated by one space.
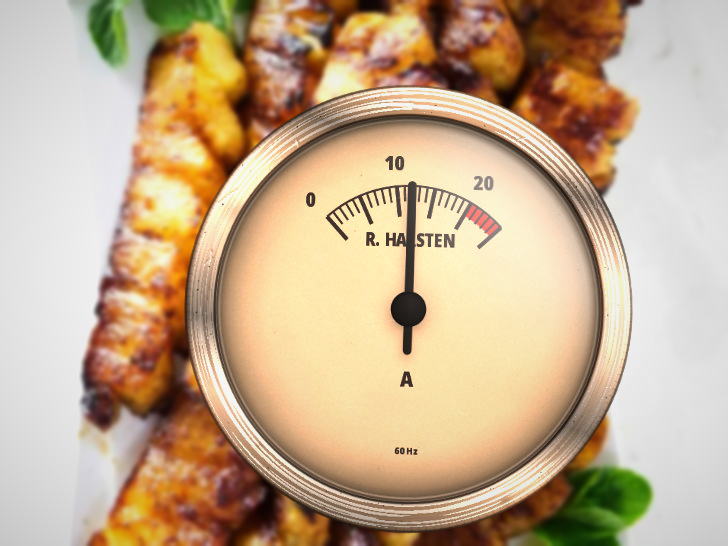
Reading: 12 A
